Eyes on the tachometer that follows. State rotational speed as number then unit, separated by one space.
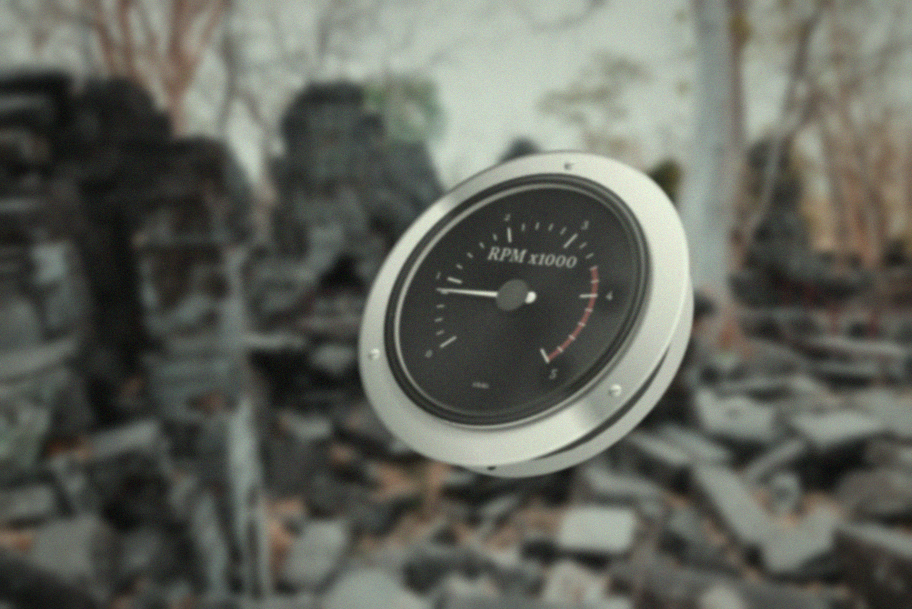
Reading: 800 rpm
